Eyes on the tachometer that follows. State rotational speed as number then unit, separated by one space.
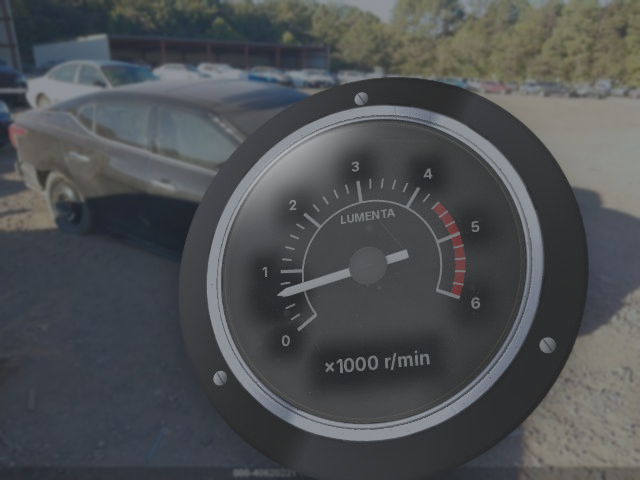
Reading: 600 rpm
